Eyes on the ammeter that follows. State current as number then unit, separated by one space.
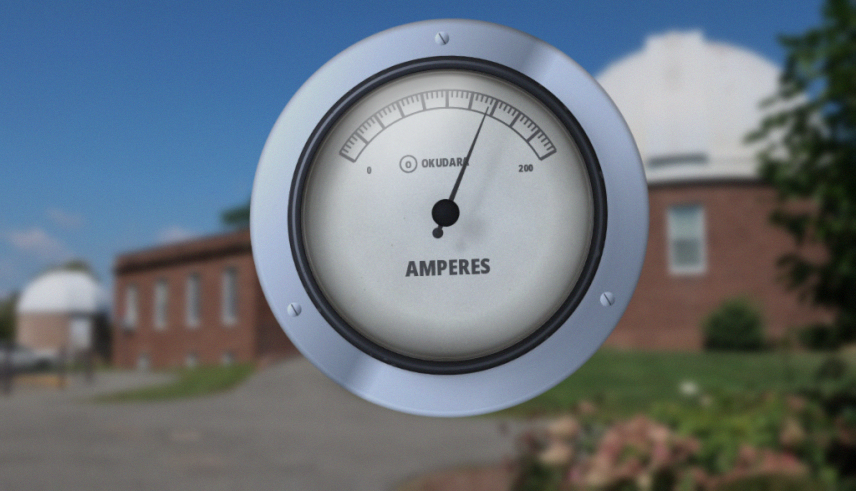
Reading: 136 A
